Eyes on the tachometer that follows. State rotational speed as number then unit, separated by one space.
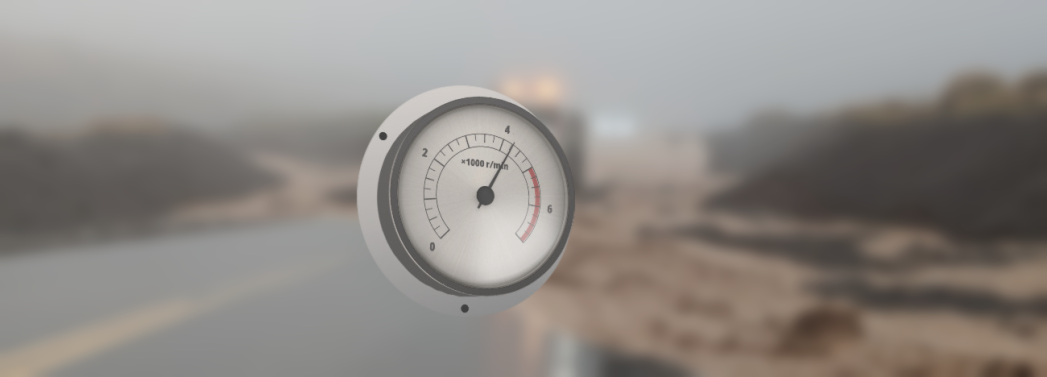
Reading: 4250 rpm
